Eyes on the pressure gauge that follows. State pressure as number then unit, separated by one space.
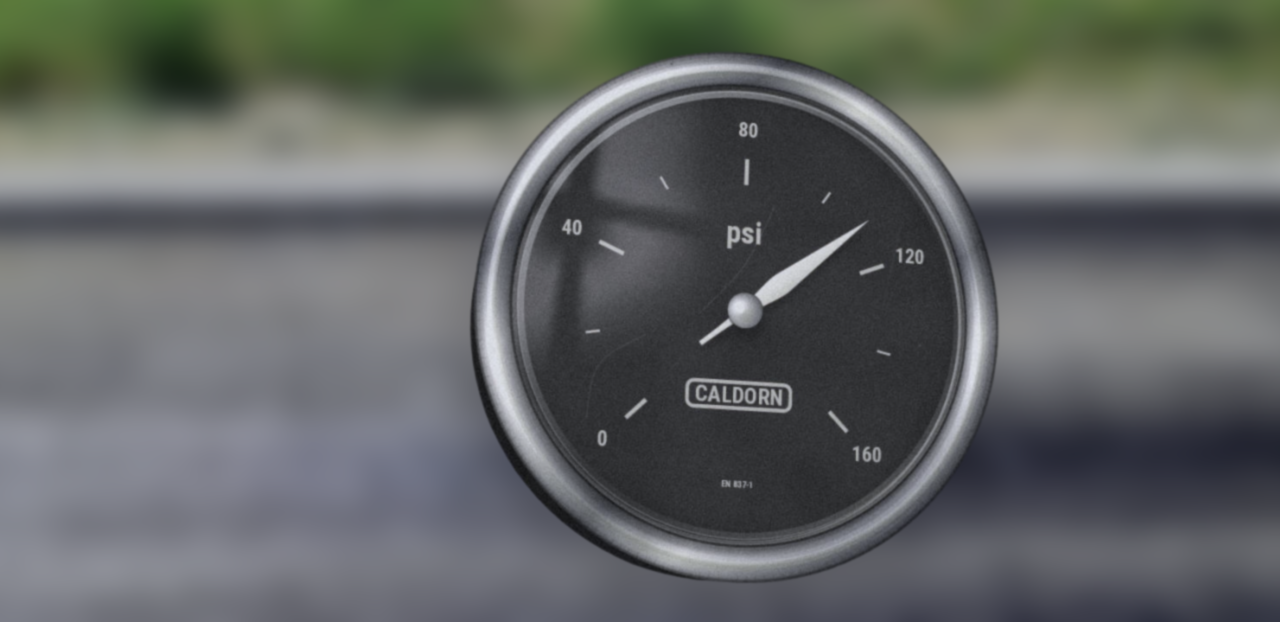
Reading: 110 psi
